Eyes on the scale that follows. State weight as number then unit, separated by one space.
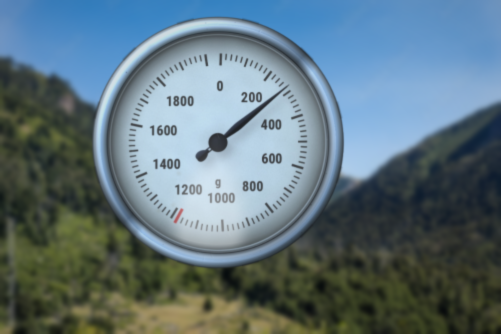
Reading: 280 g
